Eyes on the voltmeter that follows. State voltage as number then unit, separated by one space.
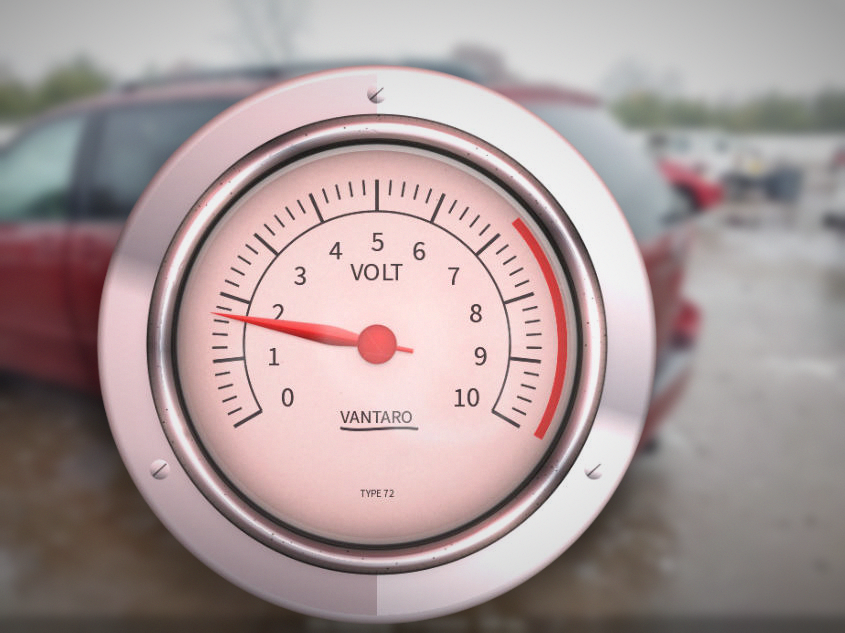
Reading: 1.7 V
